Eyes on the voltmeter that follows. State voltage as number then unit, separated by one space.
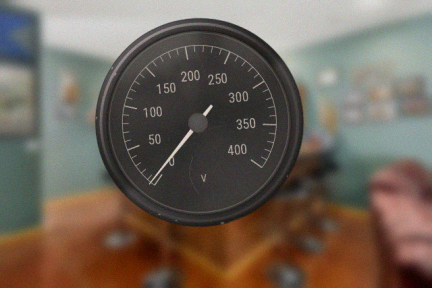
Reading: 5 V
